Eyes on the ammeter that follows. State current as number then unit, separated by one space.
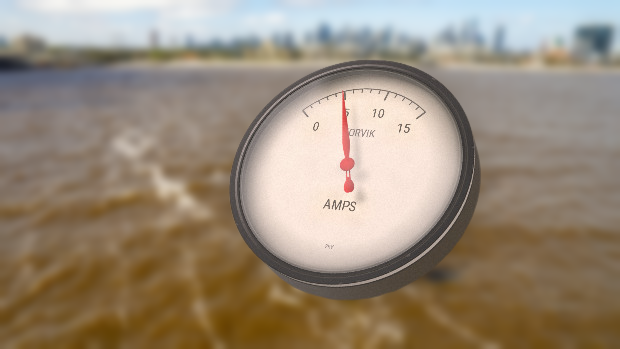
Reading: 5 A
